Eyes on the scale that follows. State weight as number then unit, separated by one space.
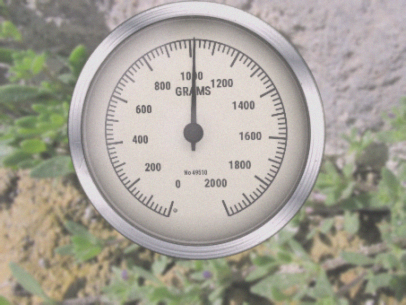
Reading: 1020 g
